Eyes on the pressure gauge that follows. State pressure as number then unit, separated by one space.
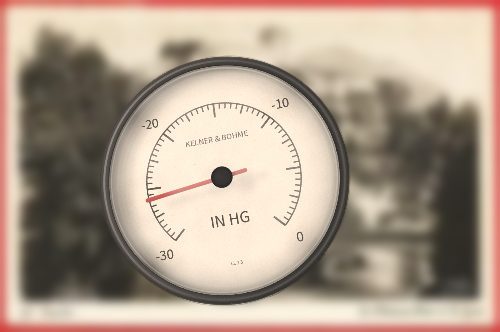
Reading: -26 inHg
